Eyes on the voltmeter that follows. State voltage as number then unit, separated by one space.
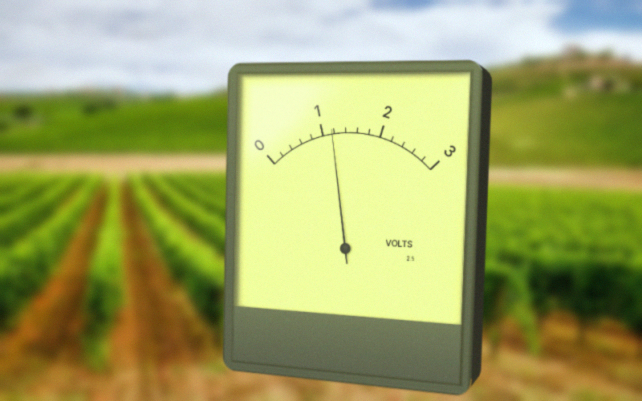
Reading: 1.2 V
